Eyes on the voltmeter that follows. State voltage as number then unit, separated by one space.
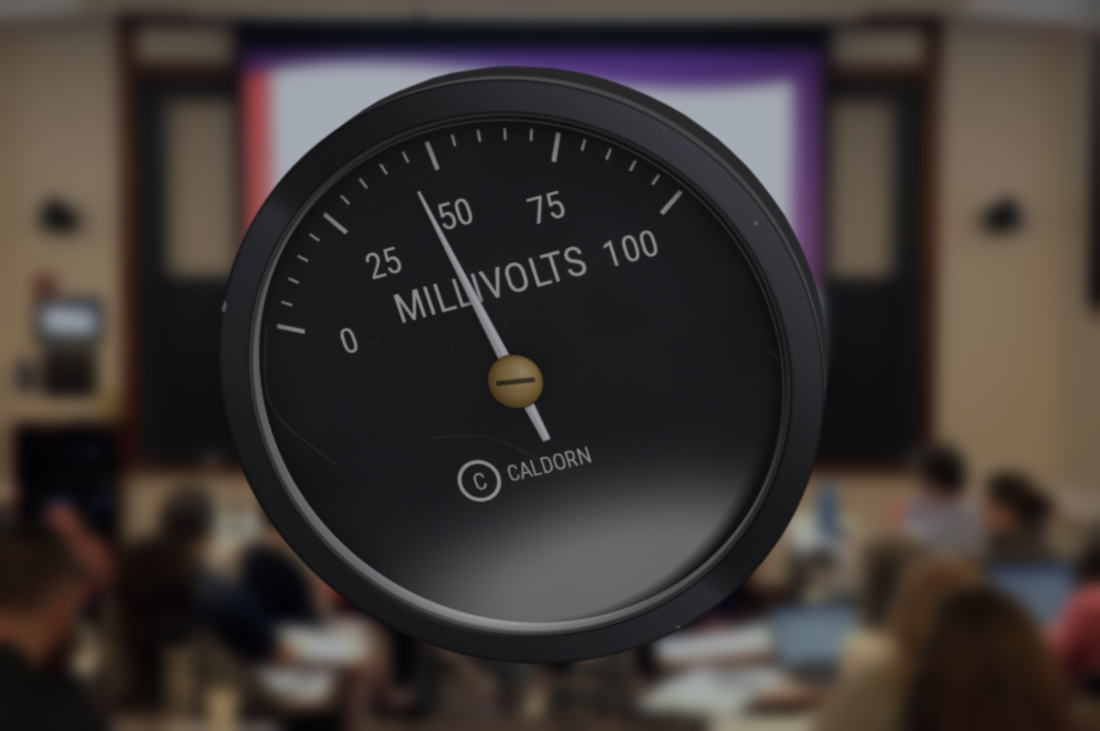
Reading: 45 mV
